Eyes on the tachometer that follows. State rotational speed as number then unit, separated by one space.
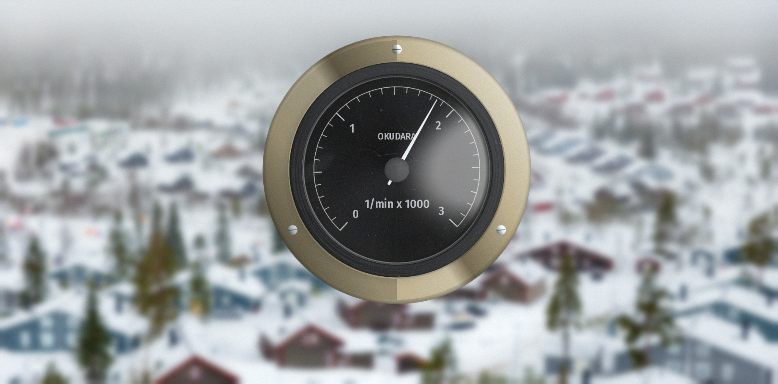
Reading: 1850 rpm
